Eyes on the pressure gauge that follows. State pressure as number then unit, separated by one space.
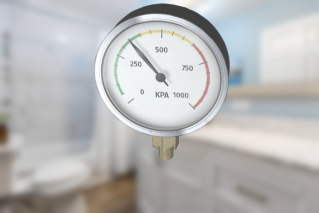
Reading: 350 kPa
